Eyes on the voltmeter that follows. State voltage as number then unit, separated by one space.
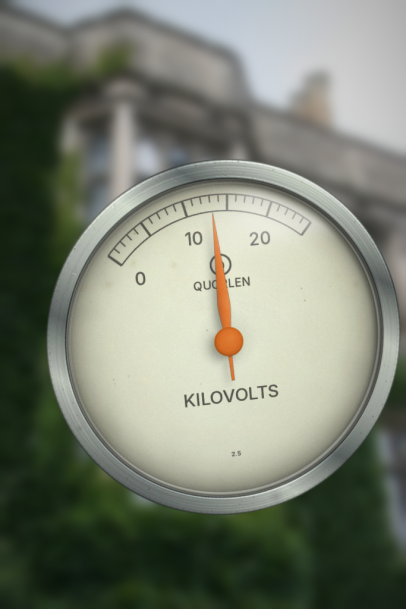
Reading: 13 kV
